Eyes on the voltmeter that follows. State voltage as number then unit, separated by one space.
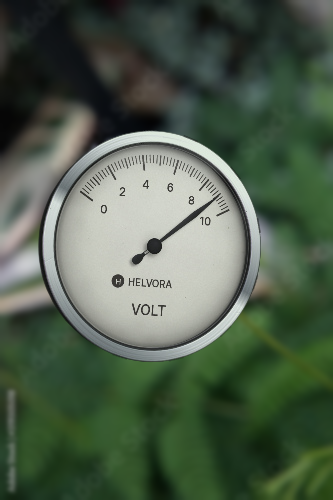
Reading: 9 V
